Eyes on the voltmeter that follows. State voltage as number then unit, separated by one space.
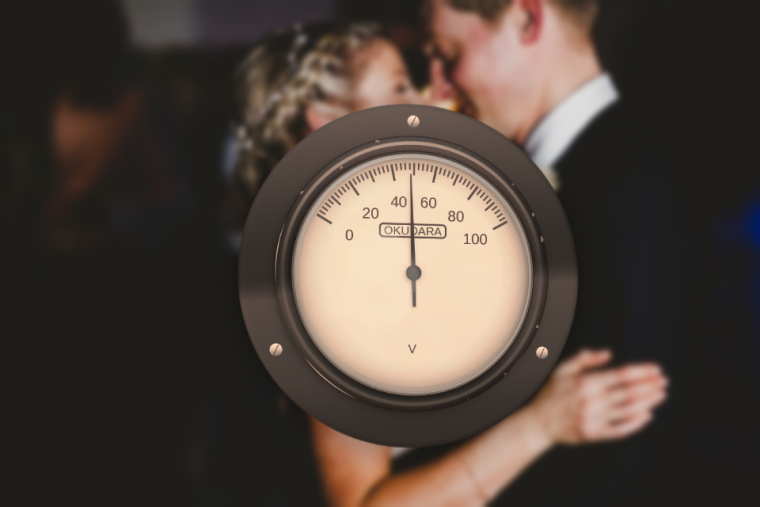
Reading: 48 V
